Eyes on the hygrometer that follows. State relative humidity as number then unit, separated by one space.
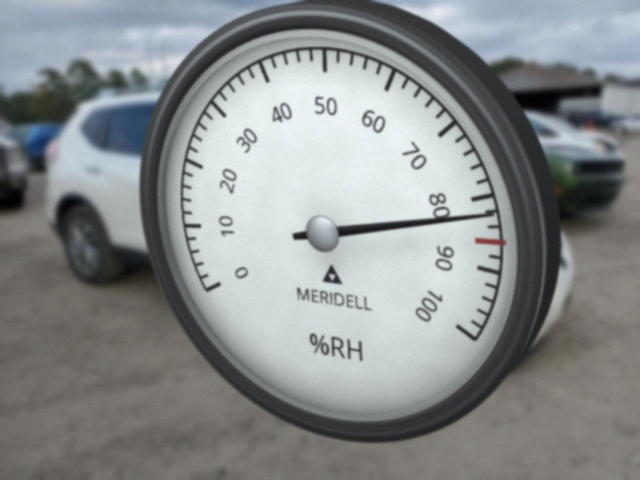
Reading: 82 %
